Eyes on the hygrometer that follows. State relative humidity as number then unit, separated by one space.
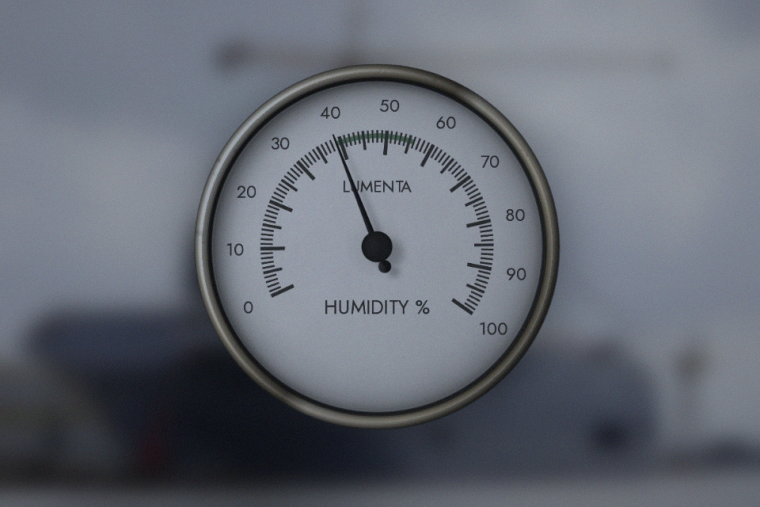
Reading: 39 %
